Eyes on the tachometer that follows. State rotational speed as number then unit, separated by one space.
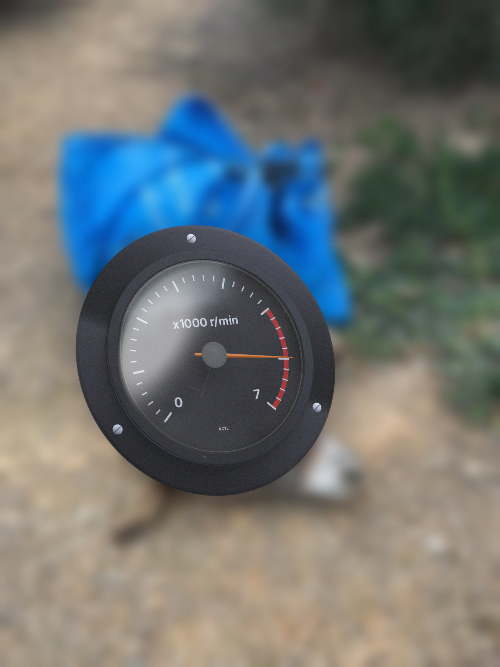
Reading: 6000 rpm
